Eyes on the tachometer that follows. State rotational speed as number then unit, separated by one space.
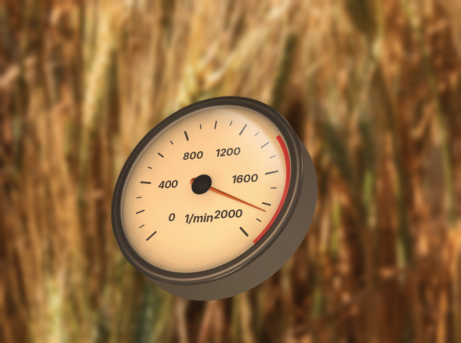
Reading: 1850 rpm
